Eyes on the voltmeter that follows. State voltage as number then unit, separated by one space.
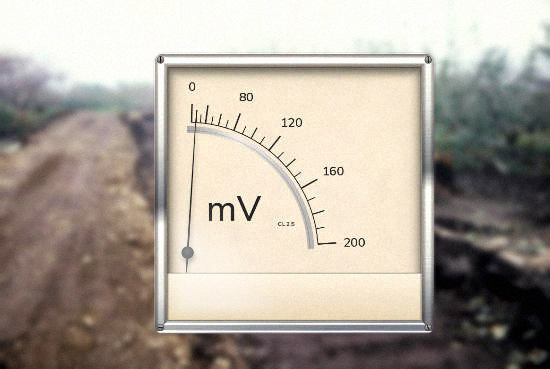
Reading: 20 mV
